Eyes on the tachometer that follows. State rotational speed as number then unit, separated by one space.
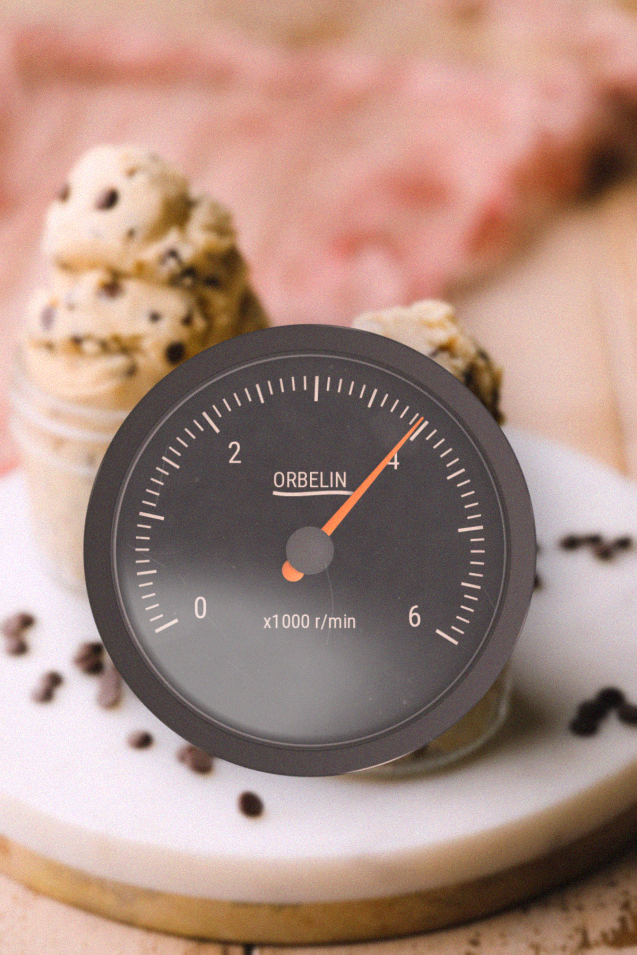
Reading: 3950 rpm
